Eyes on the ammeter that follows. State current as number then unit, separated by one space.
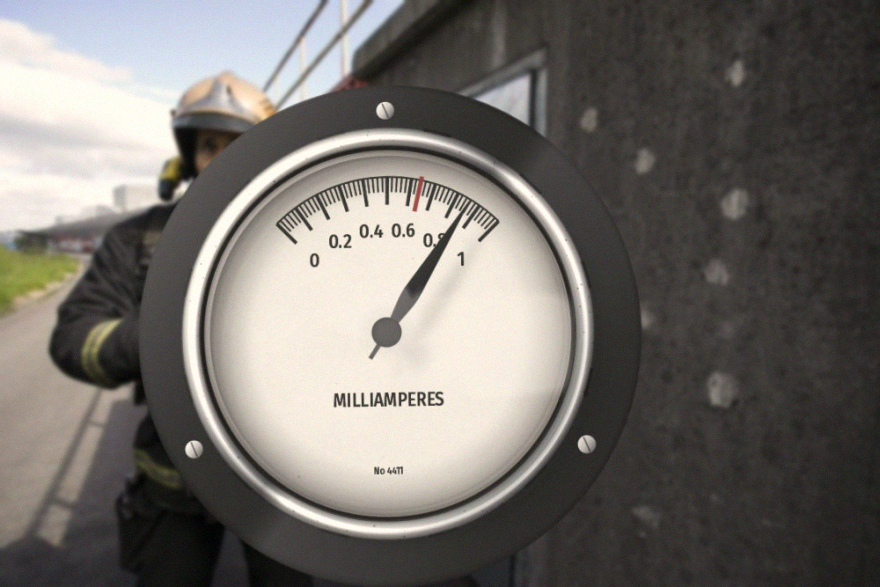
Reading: 0.86 mA
